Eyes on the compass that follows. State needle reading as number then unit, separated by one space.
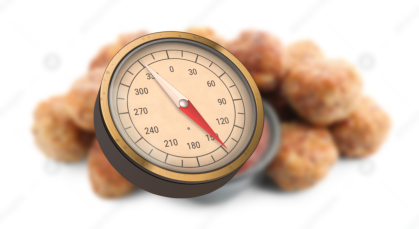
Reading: 150 °
